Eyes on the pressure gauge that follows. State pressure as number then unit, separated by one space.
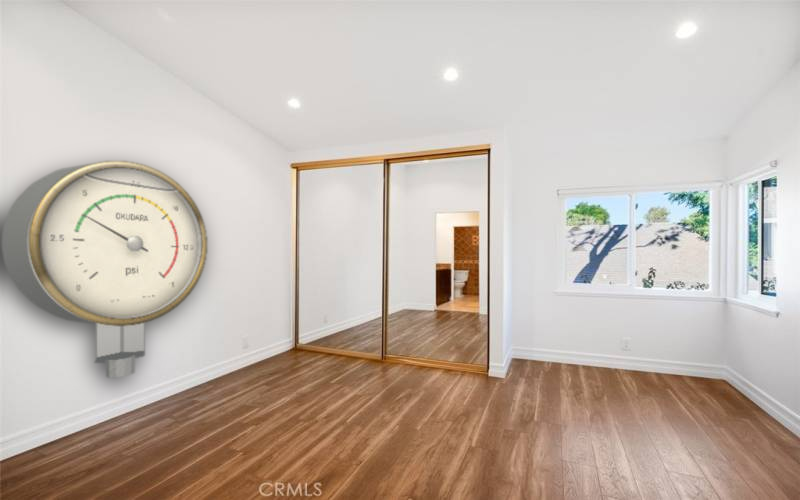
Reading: 4 psi
